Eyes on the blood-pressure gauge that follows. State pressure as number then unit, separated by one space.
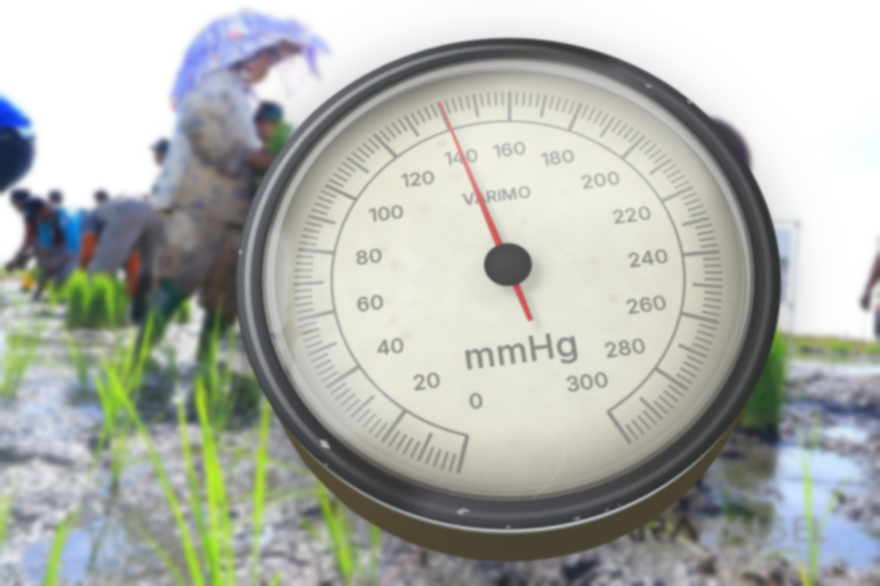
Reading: 140 mmHg
